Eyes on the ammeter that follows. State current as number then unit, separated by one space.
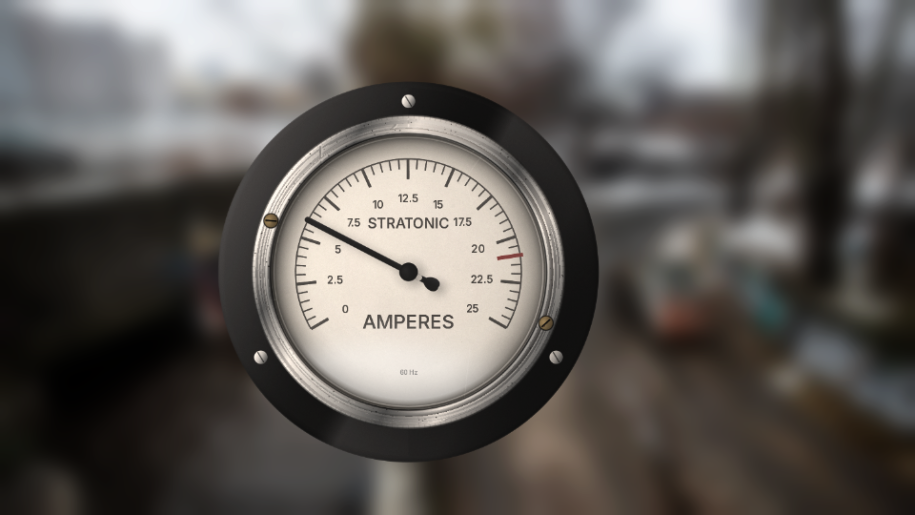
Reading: 6 A
